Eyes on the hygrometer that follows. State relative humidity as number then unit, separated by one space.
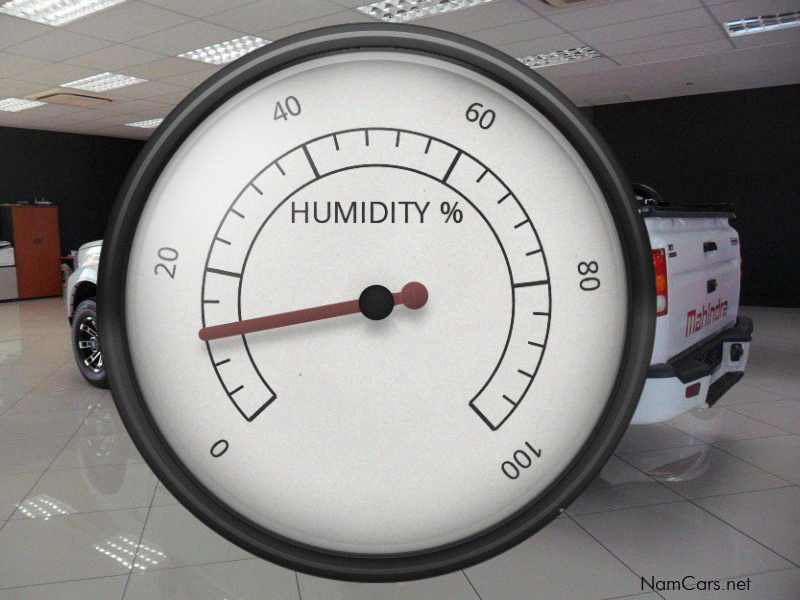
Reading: 12 %
